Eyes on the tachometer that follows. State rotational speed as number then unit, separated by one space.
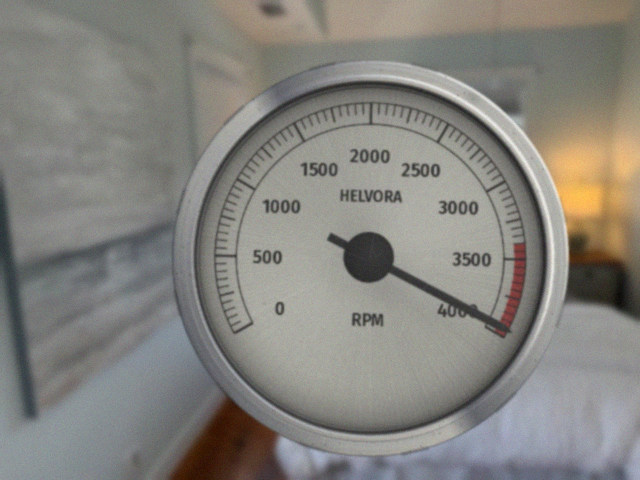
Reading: 3950 rpm
